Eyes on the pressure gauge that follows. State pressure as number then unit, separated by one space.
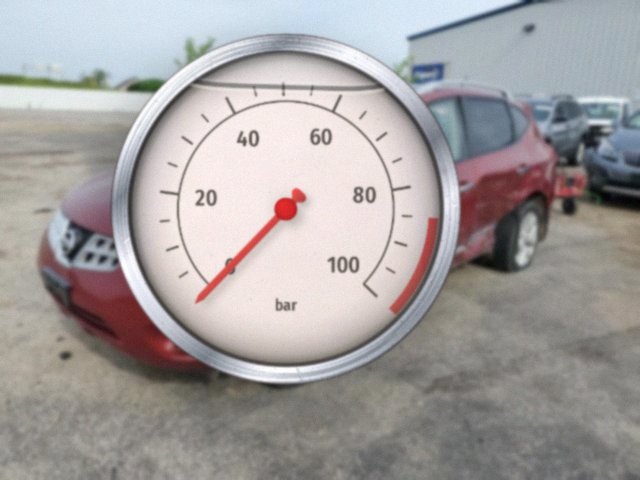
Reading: 0 bar
